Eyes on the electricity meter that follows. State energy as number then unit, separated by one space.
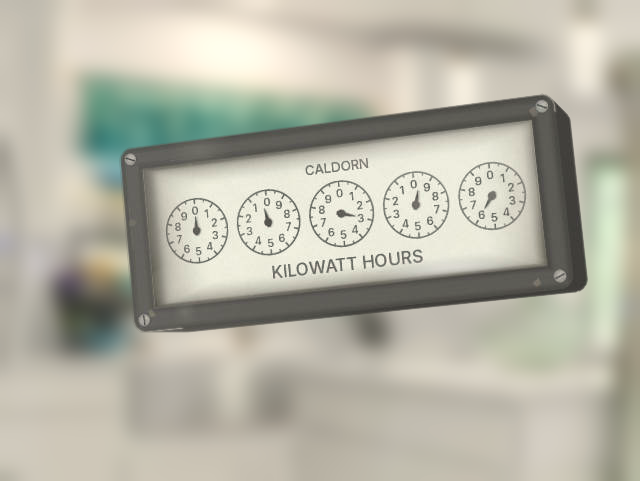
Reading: 296 kWh
